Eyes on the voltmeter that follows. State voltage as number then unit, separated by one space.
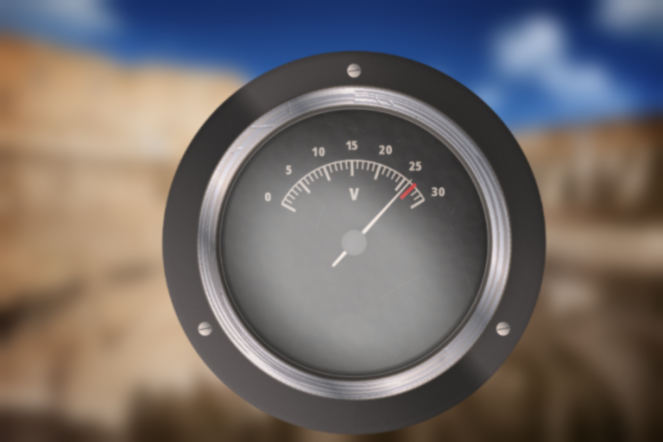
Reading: 26 V
